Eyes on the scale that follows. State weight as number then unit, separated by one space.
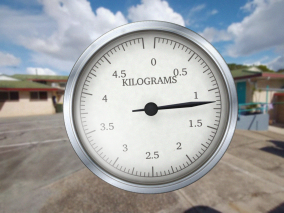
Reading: 1.15 kg
